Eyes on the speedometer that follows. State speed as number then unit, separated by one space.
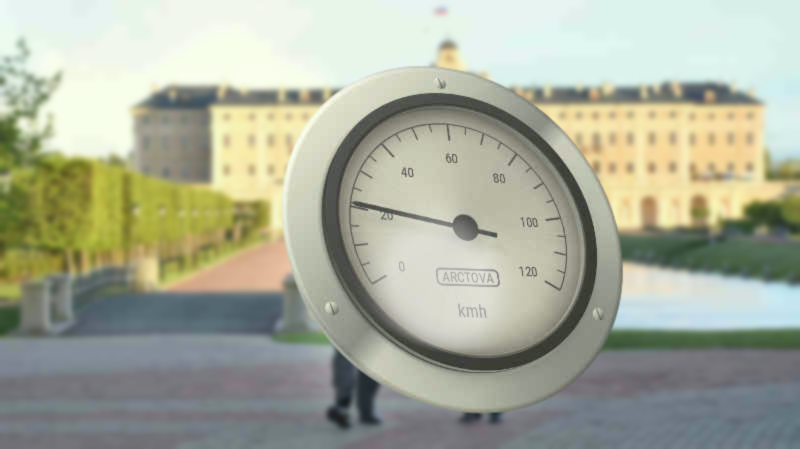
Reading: 20 km/h
